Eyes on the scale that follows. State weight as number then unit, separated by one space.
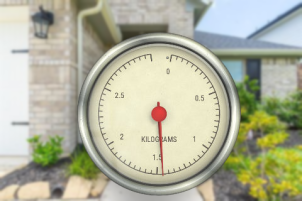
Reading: 1.45 kg
